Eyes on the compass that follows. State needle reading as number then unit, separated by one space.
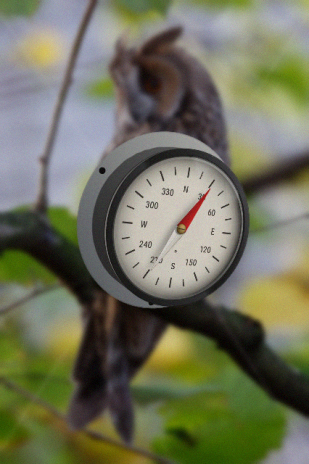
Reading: 30 °
